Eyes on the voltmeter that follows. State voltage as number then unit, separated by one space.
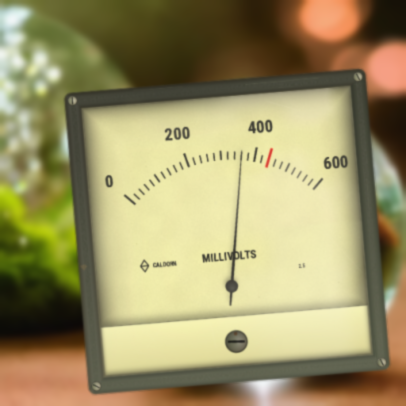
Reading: 360 mV
